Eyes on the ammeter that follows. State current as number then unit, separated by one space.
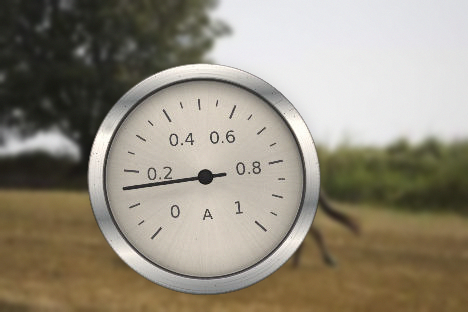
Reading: 0.15 A
